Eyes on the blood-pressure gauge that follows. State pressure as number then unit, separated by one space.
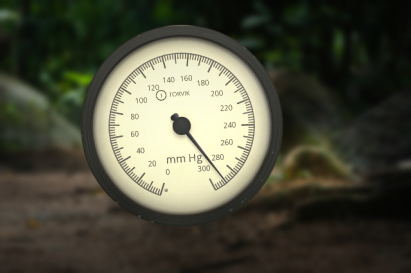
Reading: 290 mmHg
